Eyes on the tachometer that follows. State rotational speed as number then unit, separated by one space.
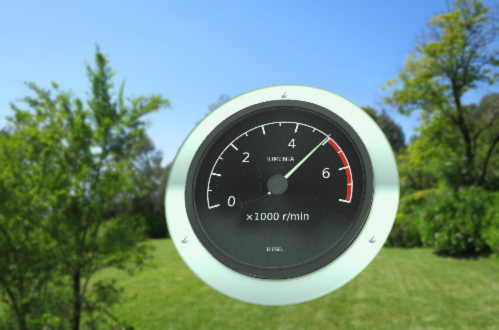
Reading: 5000 rpm
